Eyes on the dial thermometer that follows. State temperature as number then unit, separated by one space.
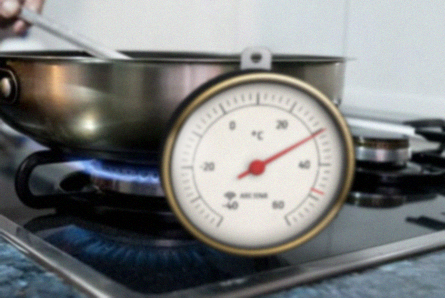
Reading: 30 °C
